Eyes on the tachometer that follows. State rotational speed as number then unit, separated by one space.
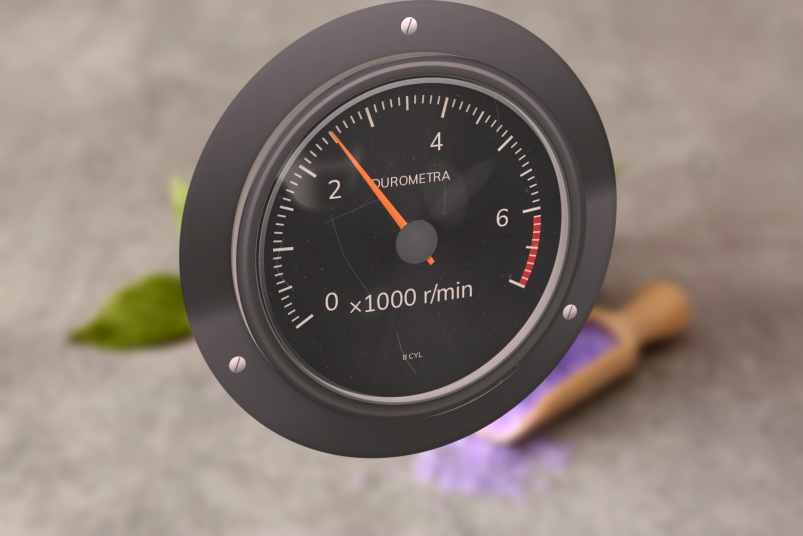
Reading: 2500 rpm
